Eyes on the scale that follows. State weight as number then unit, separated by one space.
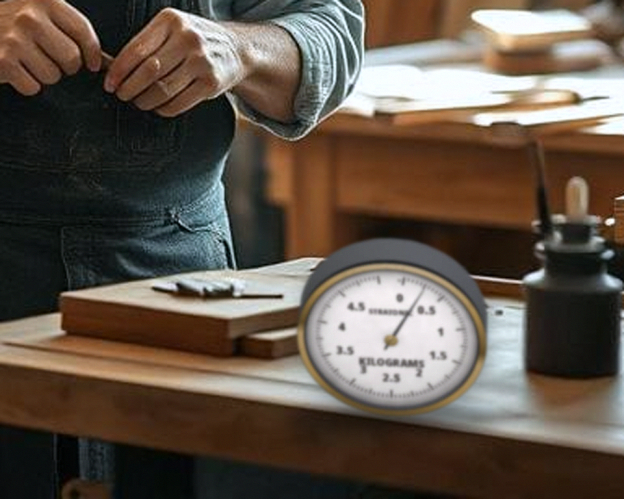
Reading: 0.25 kg
